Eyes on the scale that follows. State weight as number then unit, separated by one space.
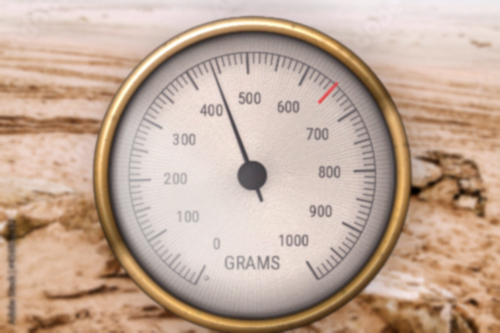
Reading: 440 g
